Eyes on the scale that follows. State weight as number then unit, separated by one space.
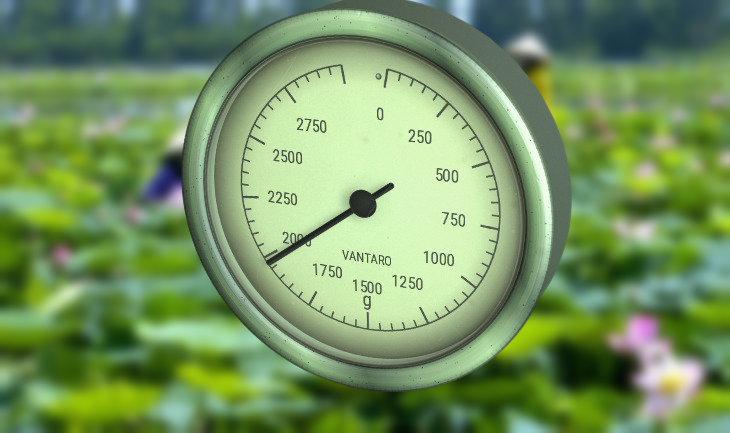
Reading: 1975 g
